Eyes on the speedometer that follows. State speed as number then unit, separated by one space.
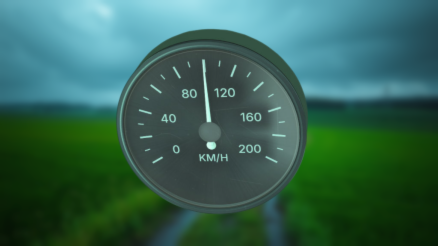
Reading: 100 km/h
